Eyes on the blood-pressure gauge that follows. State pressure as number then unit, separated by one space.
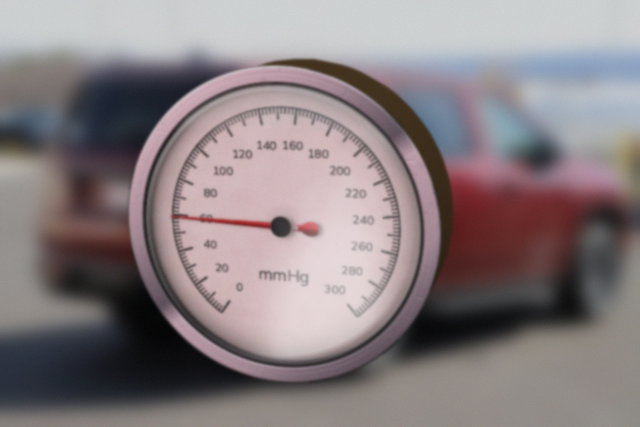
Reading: 60 mmHg
